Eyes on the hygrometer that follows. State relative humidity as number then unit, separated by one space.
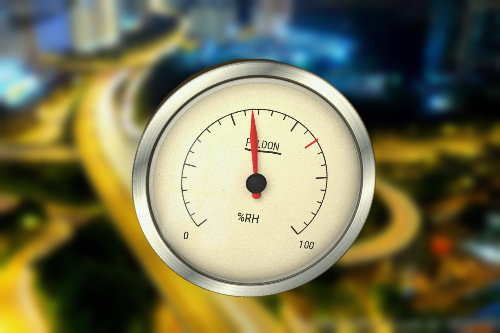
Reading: 46 %
